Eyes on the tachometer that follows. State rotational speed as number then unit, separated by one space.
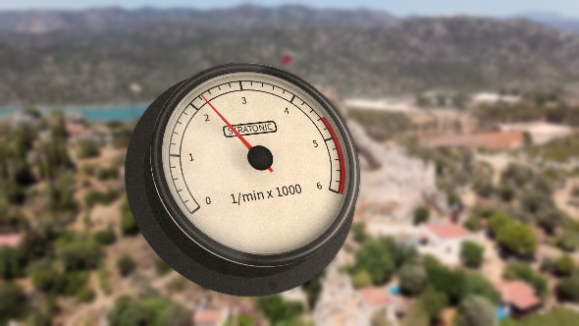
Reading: 2200 rpm
